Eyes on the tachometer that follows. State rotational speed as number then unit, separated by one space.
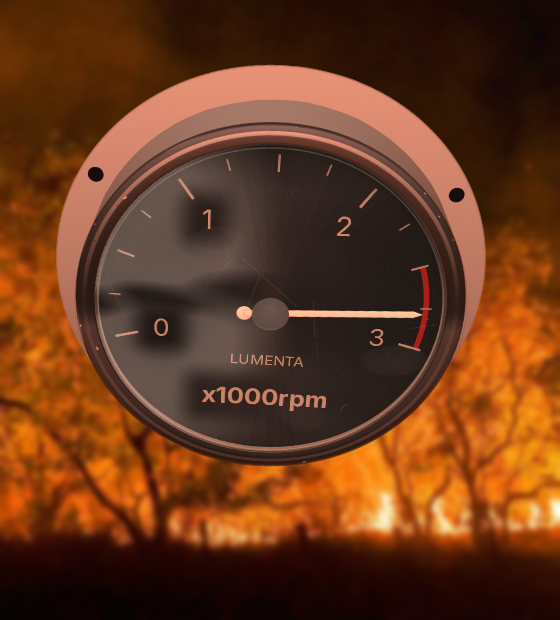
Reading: 2750 rpm
